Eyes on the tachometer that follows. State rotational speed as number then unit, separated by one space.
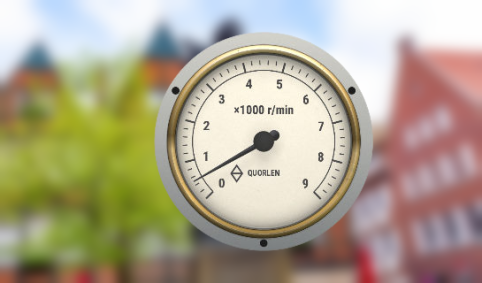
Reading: 500 rpm
